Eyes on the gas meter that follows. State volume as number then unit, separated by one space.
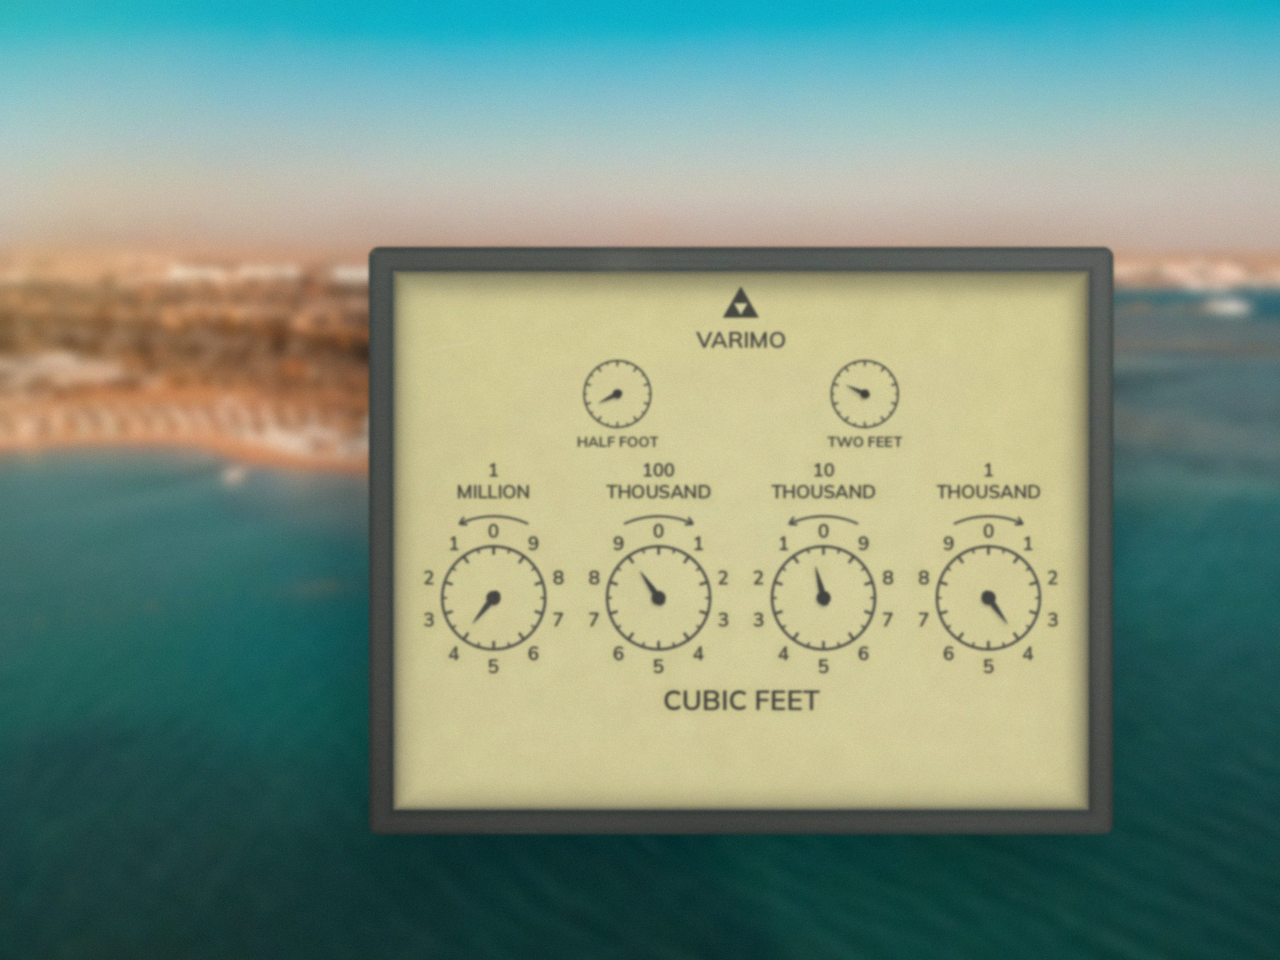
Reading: 390400 ft³
